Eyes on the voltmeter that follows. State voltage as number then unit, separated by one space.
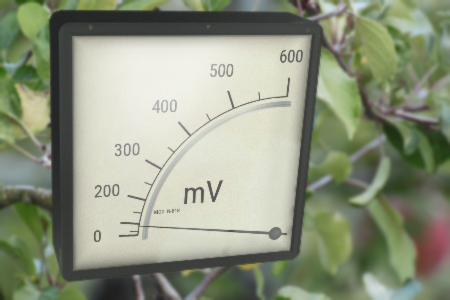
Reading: 100 mV
